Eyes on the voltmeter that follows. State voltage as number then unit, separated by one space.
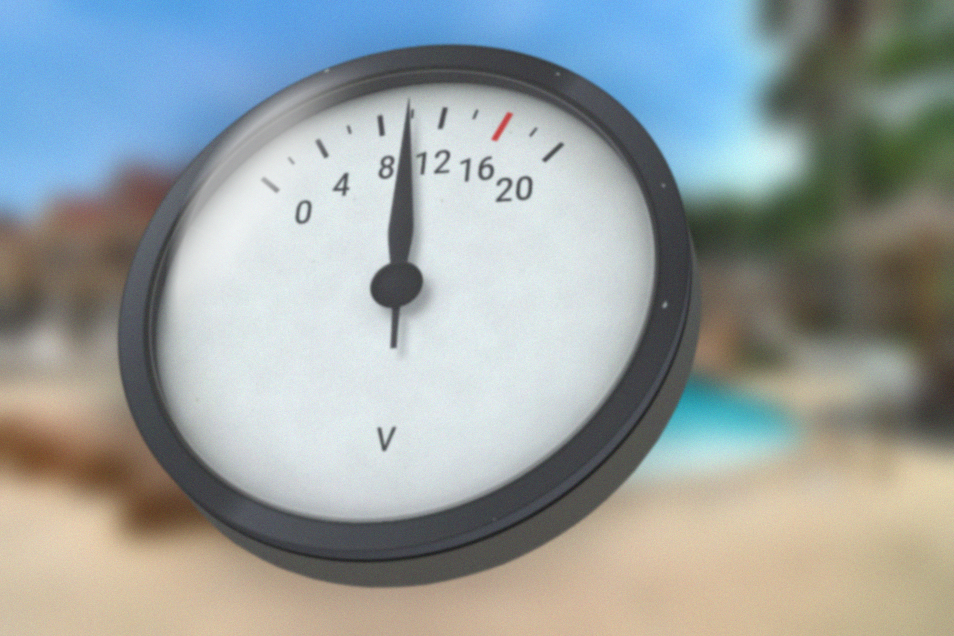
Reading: 10 V
